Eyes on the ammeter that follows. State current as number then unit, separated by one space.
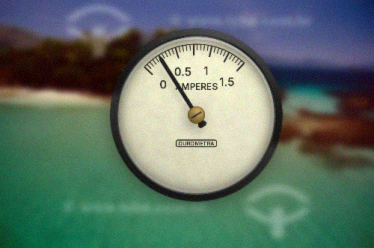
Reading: 0.25 A
